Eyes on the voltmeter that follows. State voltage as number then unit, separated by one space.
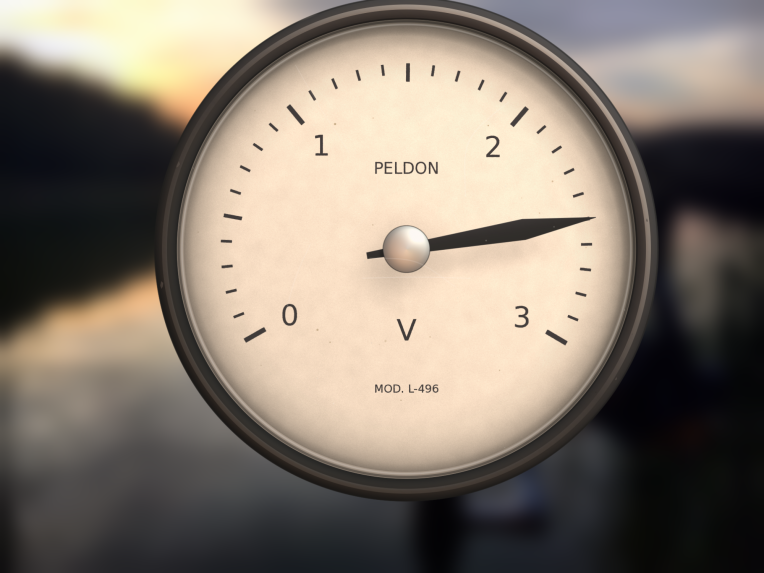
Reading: 2.5 V
